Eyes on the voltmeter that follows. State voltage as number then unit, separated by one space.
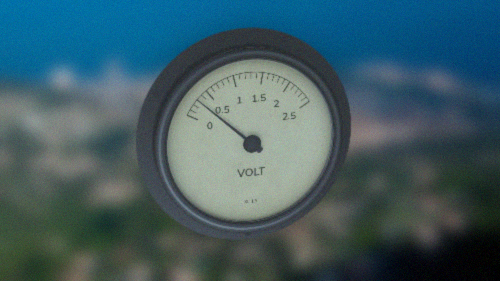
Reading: 0.3 V
